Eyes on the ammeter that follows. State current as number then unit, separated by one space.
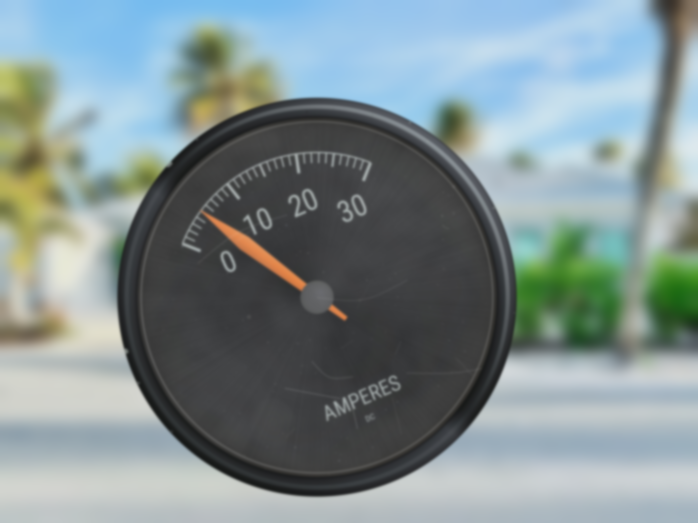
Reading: 5 A
